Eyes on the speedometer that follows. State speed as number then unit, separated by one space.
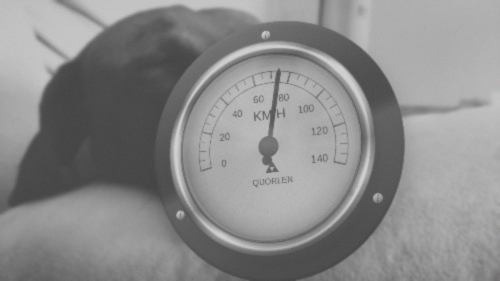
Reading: 75 km/h
